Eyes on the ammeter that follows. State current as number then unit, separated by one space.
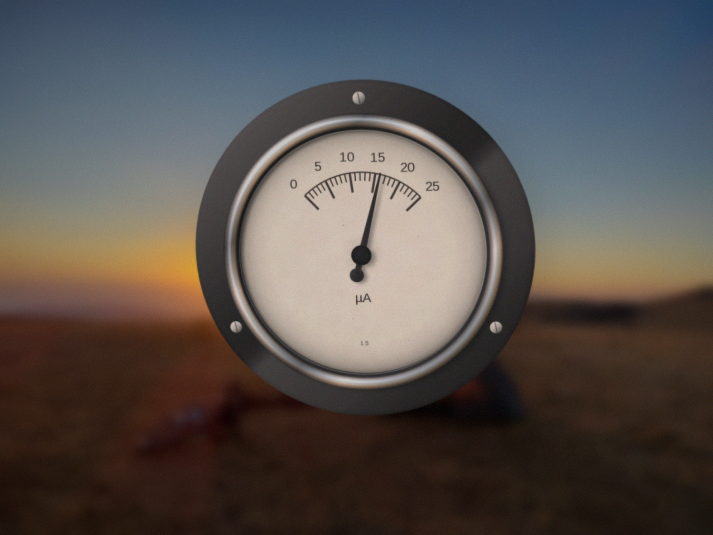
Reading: 16 µA
